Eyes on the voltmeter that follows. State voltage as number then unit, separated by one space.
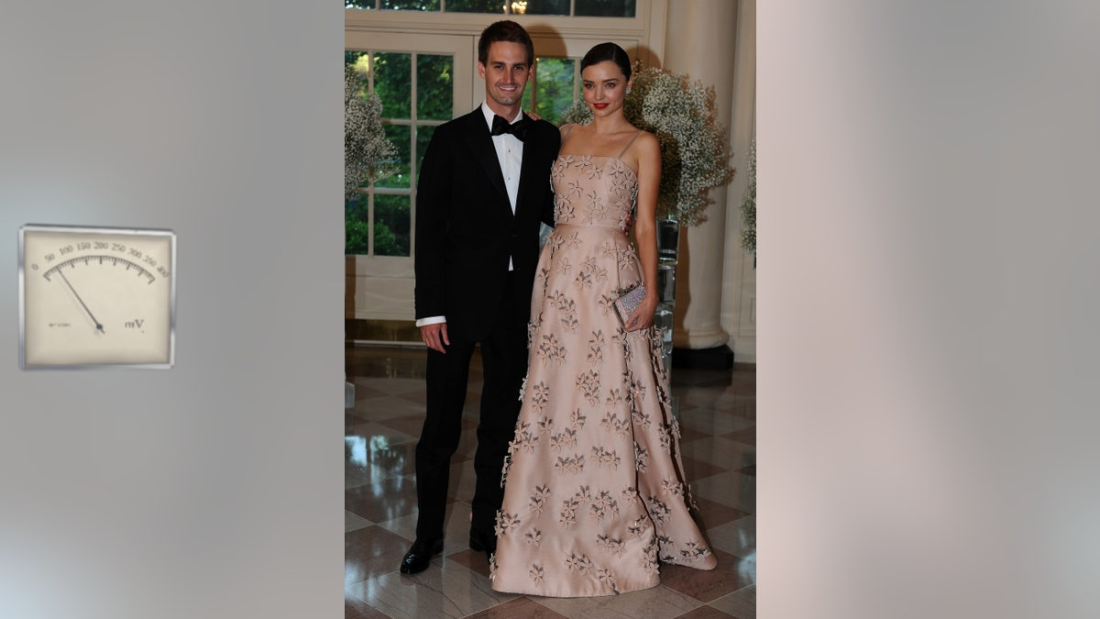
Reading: 50 mV
